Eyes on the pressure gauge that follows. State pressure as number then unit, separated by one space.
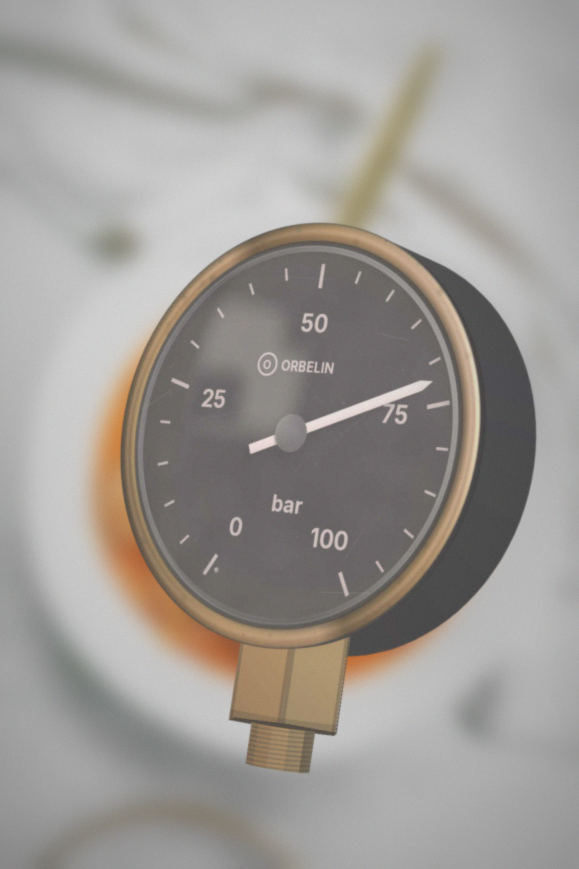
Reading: 72.5 bar
